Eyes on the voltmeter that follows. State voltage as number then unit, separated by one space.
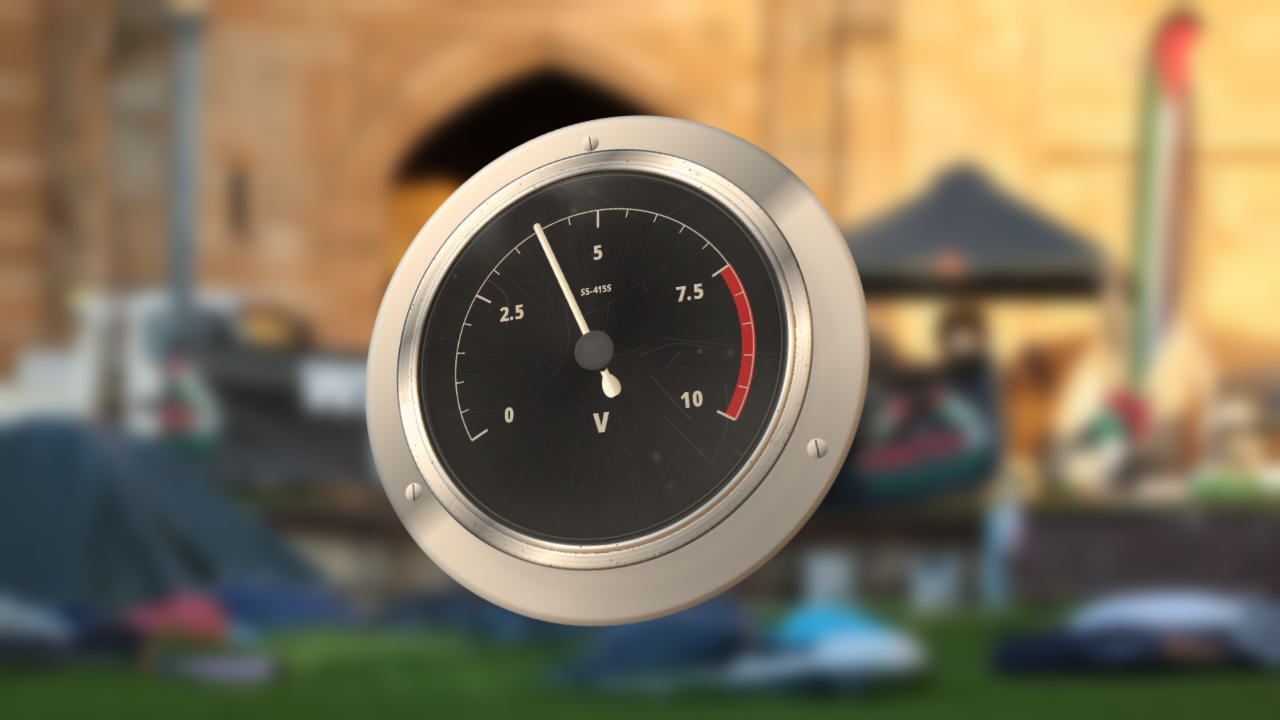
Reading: 4 V
